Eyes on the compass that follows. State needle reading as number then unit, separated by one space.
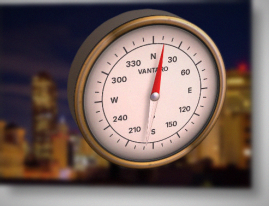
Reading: 10 °
